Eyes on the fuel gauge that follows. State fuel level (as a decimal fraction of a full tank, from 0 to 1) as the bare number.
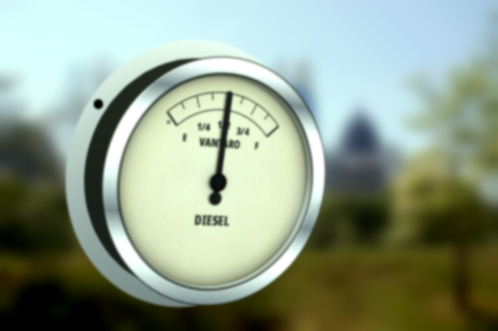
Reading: 0.5
